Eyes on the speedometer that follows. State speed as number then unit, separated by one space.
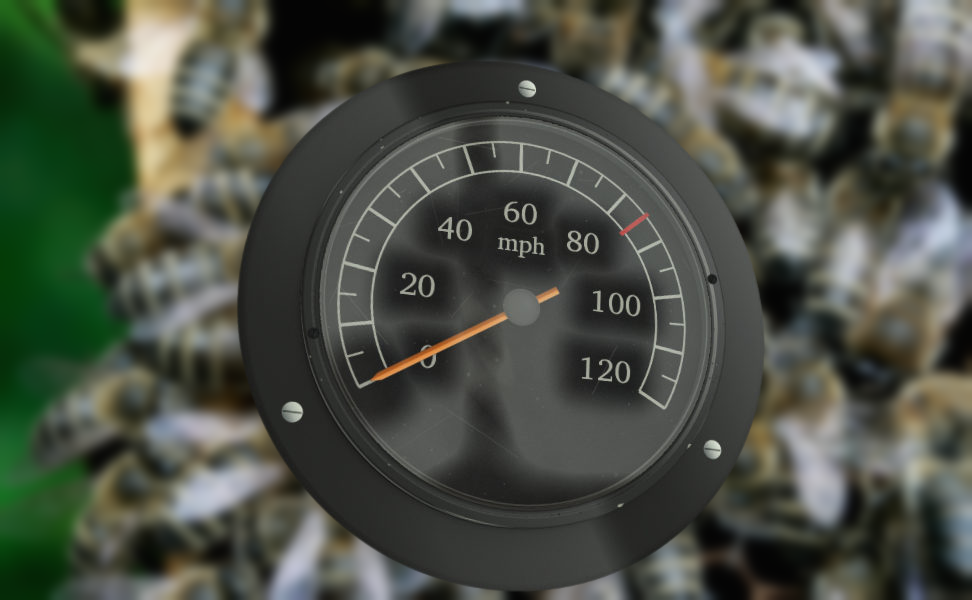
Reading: 0 mph
